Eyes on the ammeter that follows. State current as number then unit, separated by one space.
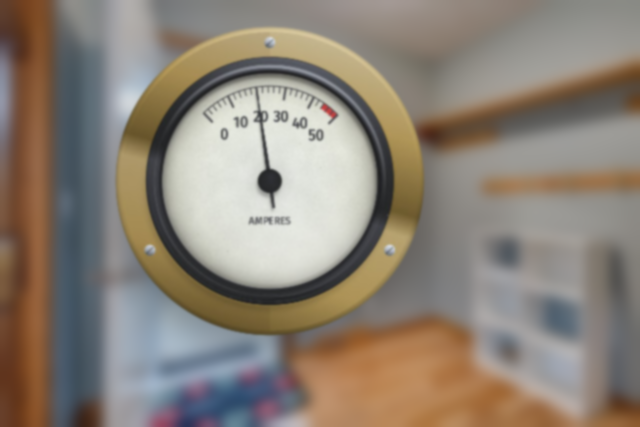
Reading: 20 A
